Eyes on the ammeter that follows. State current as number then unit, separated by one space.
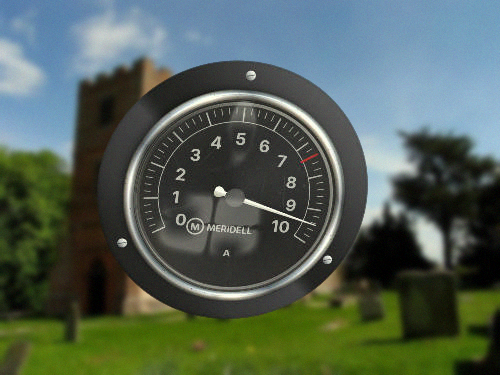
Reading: 9.4 A
